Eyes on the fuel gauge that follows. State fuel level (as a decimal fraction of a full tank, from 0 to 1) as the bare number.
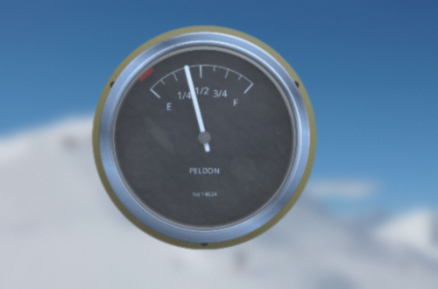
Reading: 0.375
